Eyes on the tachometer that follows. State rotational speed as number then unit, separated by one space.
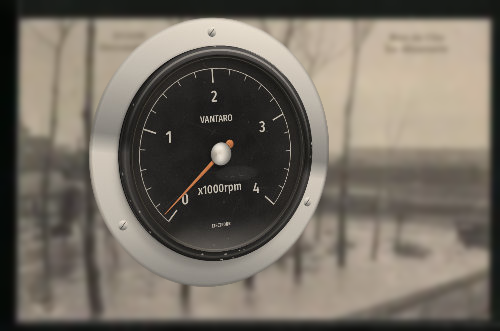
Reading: 100 rpm
